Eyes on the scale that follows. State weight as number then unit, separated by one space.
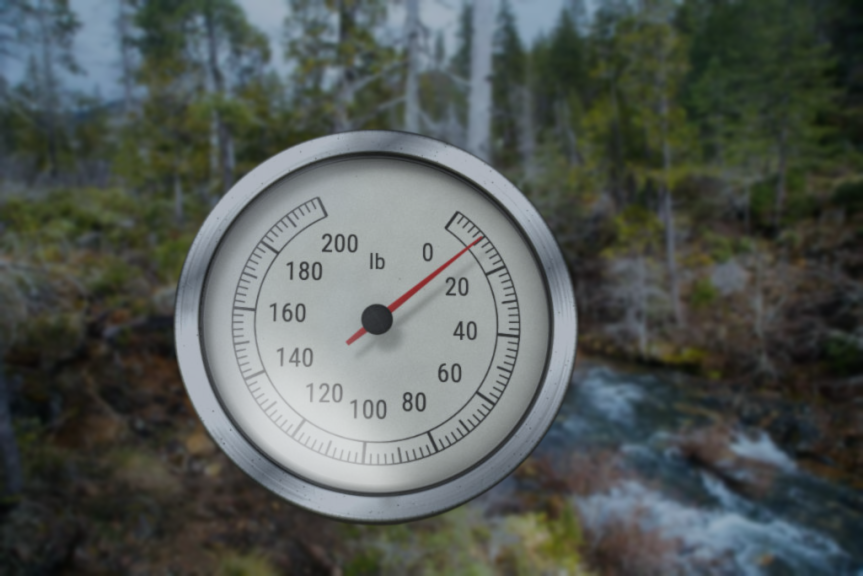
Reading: 10 lb
